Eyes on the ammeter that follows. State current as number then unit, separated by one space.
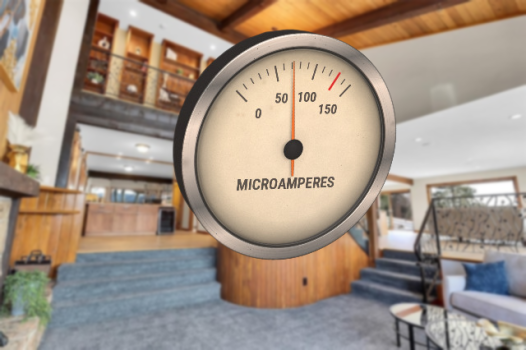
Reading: 70 µA
